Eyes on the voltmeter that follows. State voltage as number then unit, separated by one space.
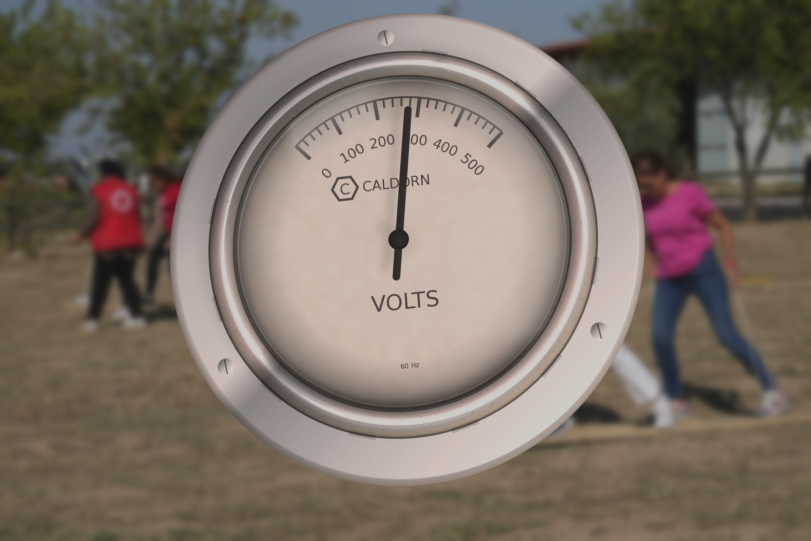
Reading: 280 V
